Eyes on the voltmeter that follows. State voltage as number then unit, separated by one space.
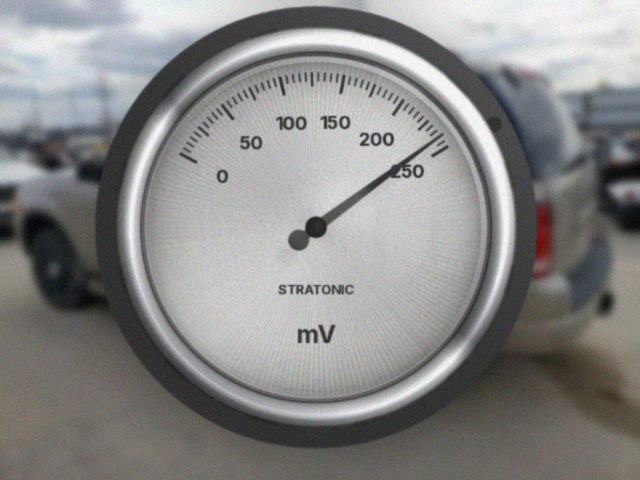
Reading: 240 mV
